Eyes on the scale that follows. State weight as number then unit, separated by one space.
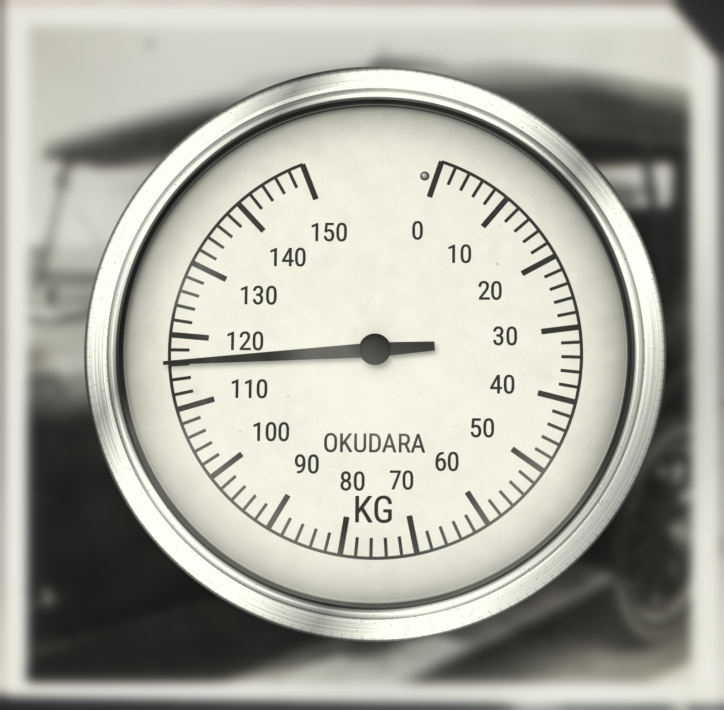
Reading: 116 kg
